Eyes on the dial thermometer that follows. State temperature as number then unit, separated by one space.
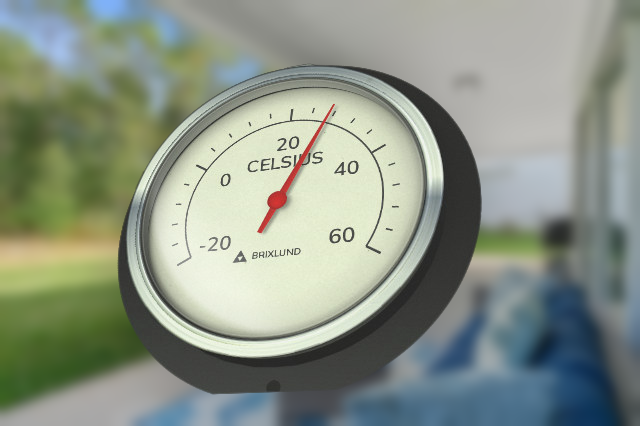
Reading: 28 °C
